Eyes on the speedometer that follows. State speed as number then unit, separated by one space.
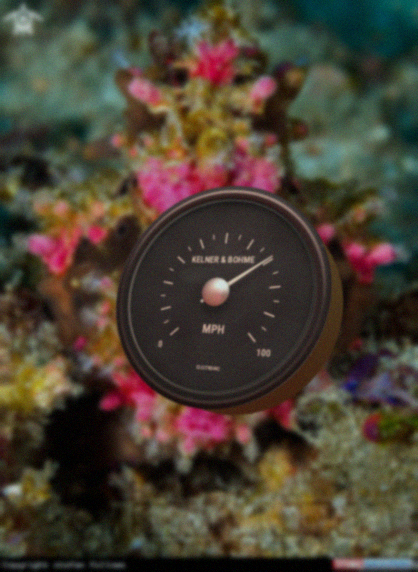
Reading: 70 mph
